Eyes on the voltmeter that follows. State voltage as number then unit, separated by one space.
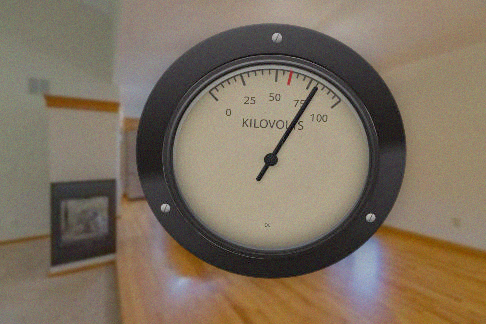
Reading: 80 kV
